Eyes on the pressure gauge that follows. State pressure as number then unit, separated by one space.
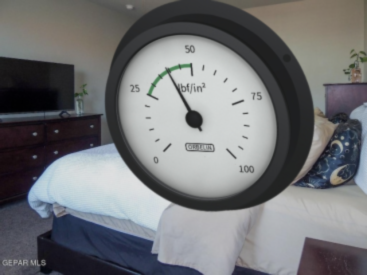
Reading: 40 psi
